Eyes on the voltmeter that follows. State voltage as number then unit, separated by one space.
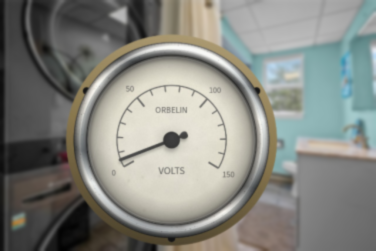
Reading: 5 V
